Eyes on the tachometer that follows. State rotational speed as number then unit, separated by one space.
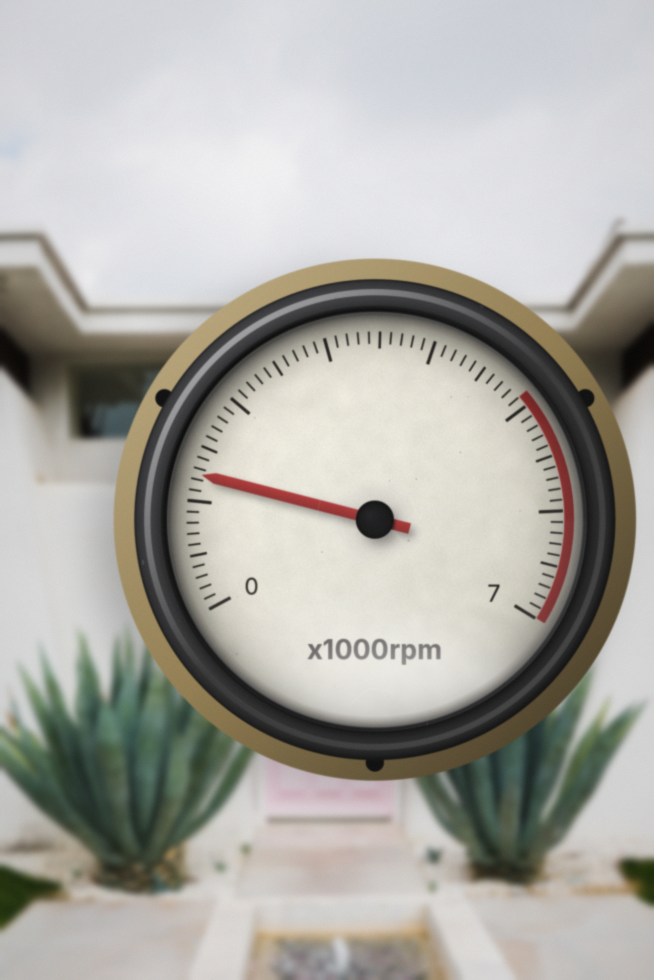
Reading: 1250 rpm
